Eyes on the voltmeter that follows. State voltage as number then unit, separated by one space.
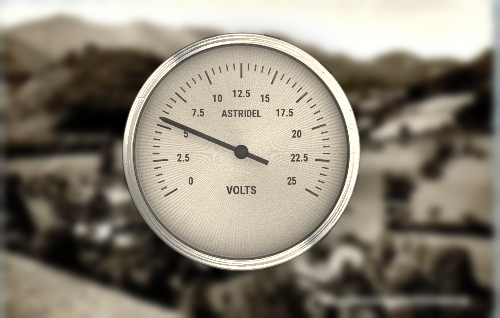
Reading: 5.5 V
